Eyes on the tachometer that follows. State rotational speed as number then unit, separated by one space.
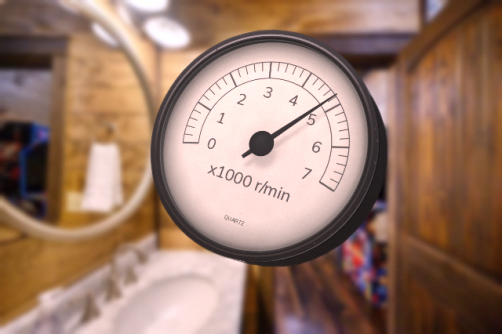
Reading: 4800 rpm
